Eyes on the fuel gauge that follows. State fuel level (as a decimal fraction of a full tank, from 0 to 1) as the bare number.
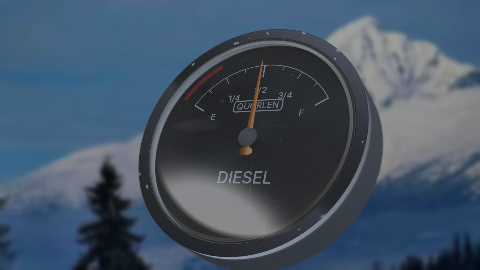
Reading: 0.5
